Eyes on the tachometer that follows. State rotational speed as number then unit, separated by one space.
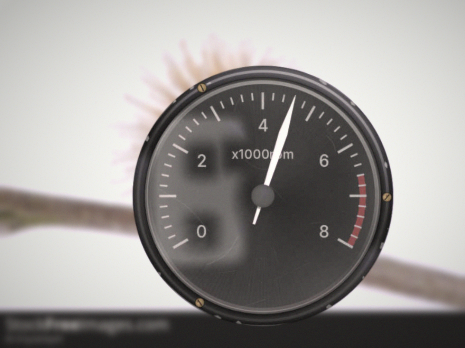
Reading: 4600 rpm
